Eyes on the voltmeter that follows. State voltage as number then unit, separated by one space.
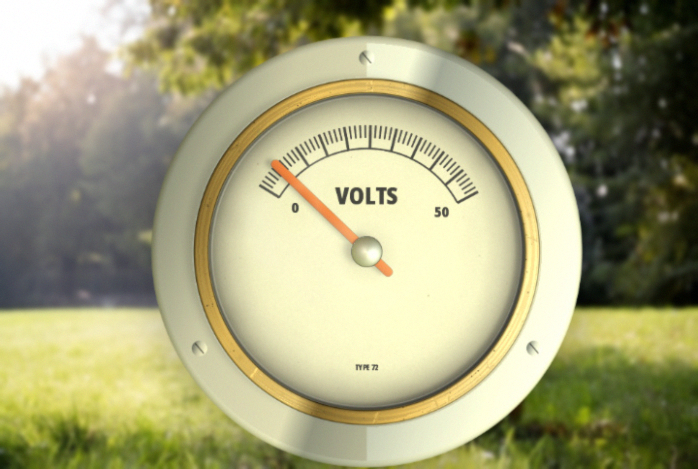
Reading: 5 V
